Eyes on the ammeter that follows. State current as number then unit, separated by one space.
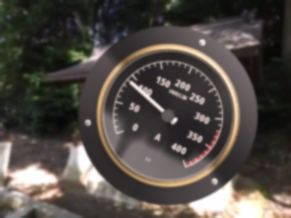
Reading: 90 A
